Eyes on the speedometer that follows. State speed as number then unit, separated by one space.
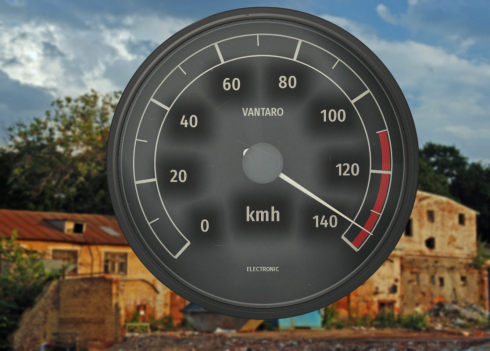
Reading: 135 km/h
